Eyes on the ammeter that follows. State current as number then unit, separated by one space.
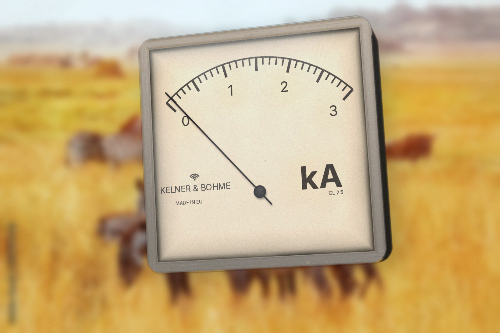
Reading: 0.1 kA
